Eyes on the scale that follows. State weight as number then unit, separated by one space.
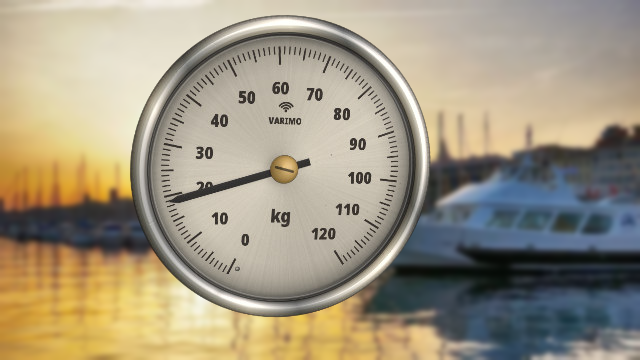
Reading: 19 kg
